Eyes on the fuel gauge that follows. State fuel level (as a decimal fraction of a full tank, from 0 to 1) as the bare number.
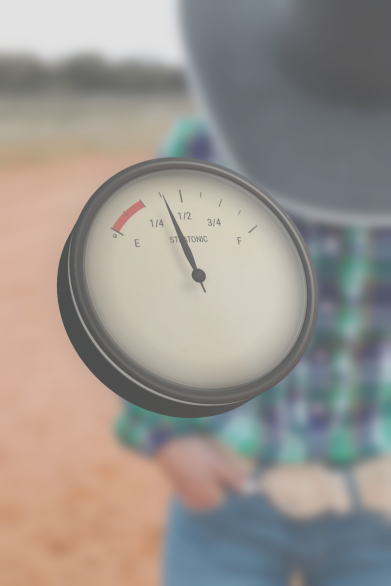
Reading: 0.375
